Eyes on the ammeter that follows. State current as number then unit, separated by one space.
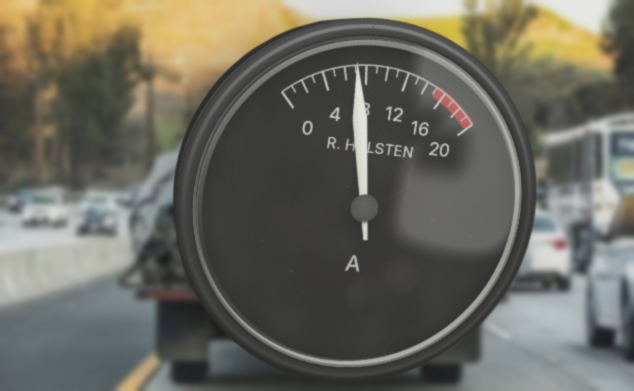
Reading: 7 A
